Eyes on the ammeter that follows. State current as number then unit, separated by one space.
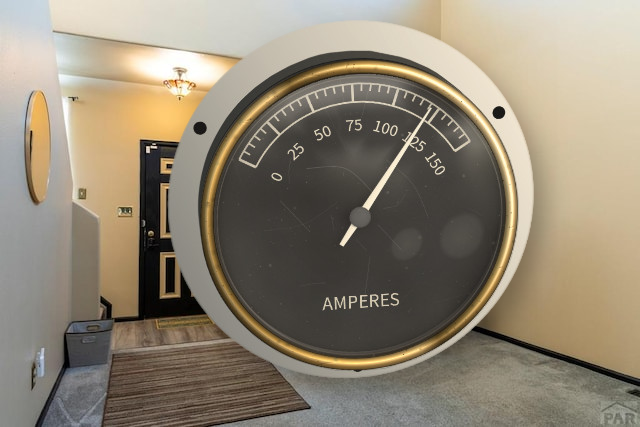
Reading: 120 A
